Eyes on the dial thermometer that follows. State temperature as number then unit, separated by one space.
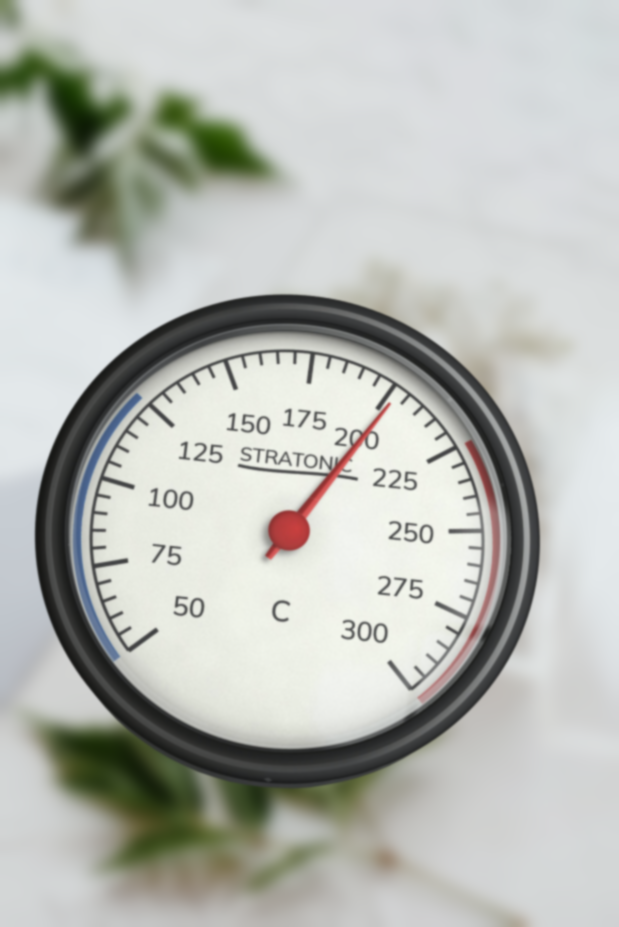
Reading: 202.5 °C
